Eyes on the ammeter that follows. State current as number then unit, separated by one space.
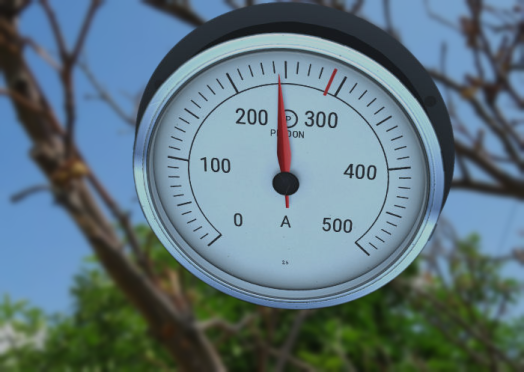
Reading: 245 A
